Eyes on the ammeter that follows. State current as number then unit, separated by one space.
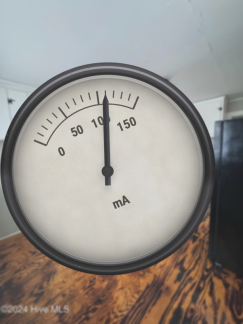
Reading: 110 mA
